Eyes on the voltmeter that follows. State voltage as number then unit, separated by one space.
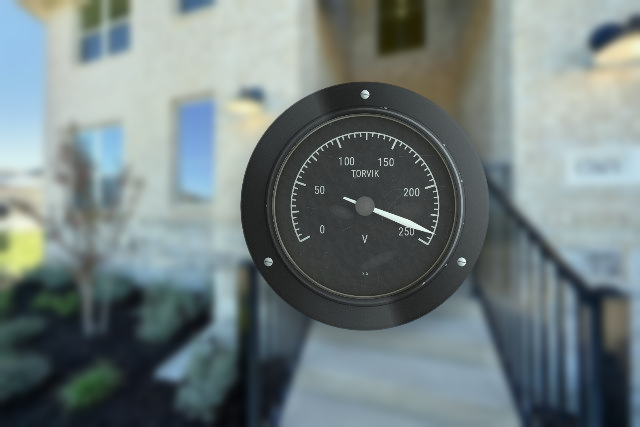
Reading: 240 V
